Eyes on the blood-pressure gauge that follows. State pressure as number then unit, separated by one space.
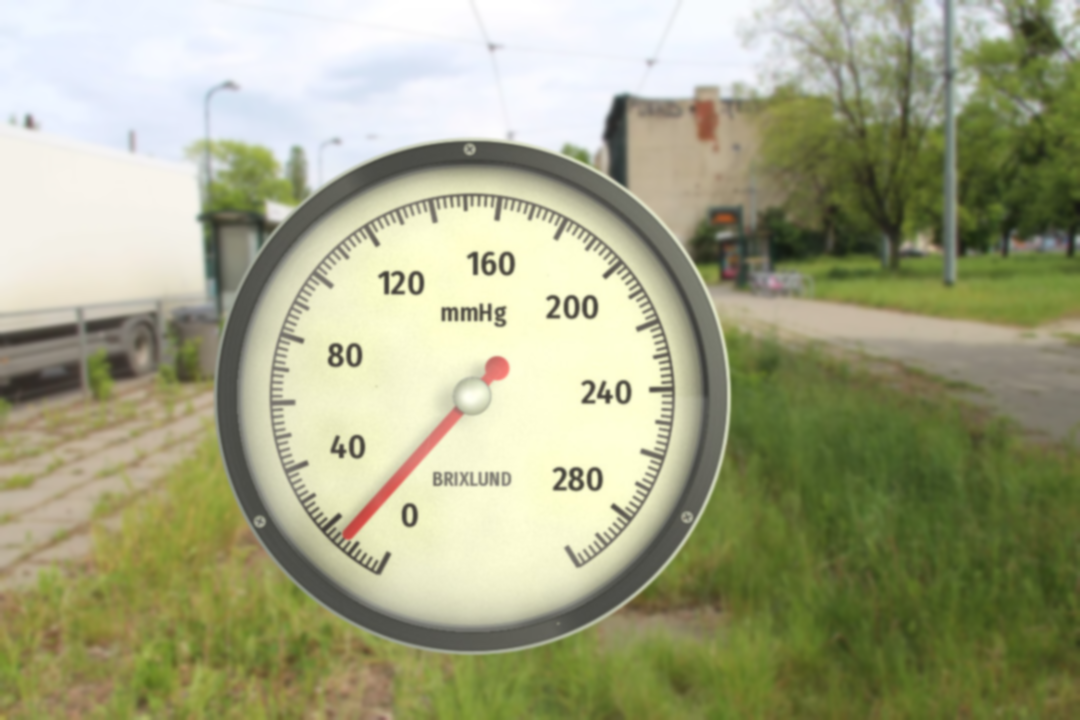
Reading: 14 mmHg
